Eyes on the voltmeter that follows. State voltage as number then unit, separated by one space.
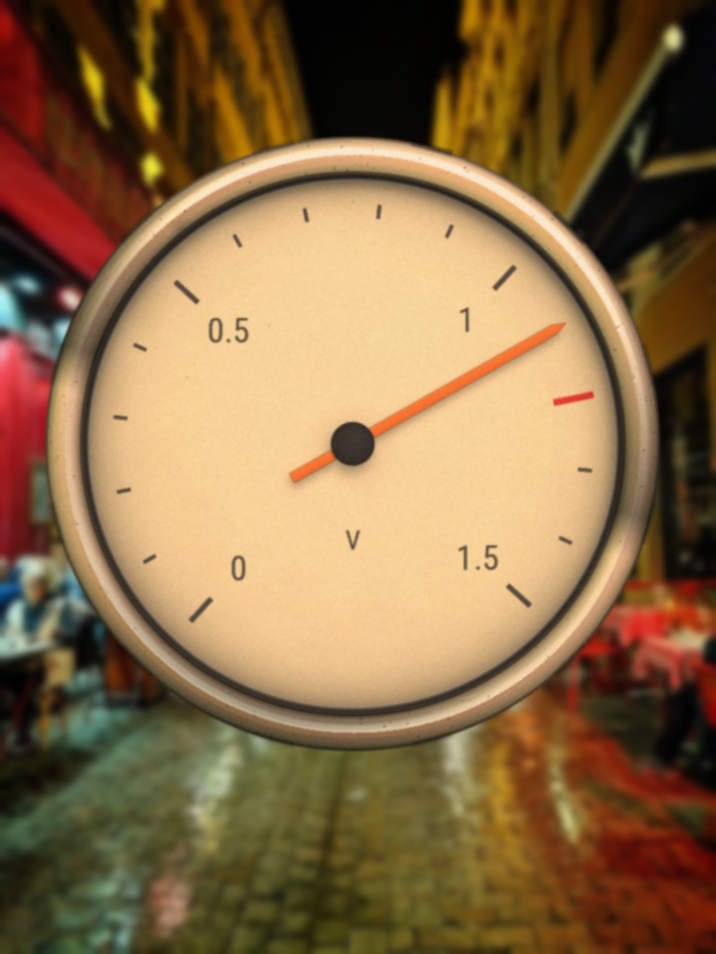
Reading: 1.1 V
